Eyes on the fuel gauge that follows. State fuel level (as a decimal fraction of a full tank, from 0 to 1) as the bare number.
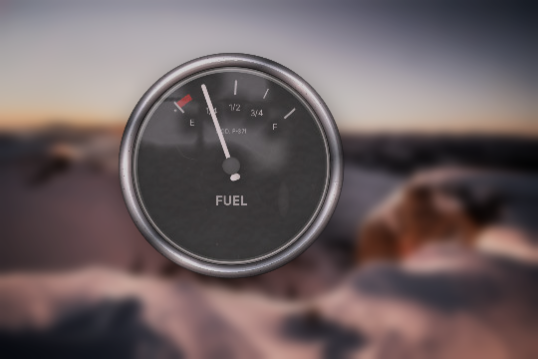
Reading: 0.25
